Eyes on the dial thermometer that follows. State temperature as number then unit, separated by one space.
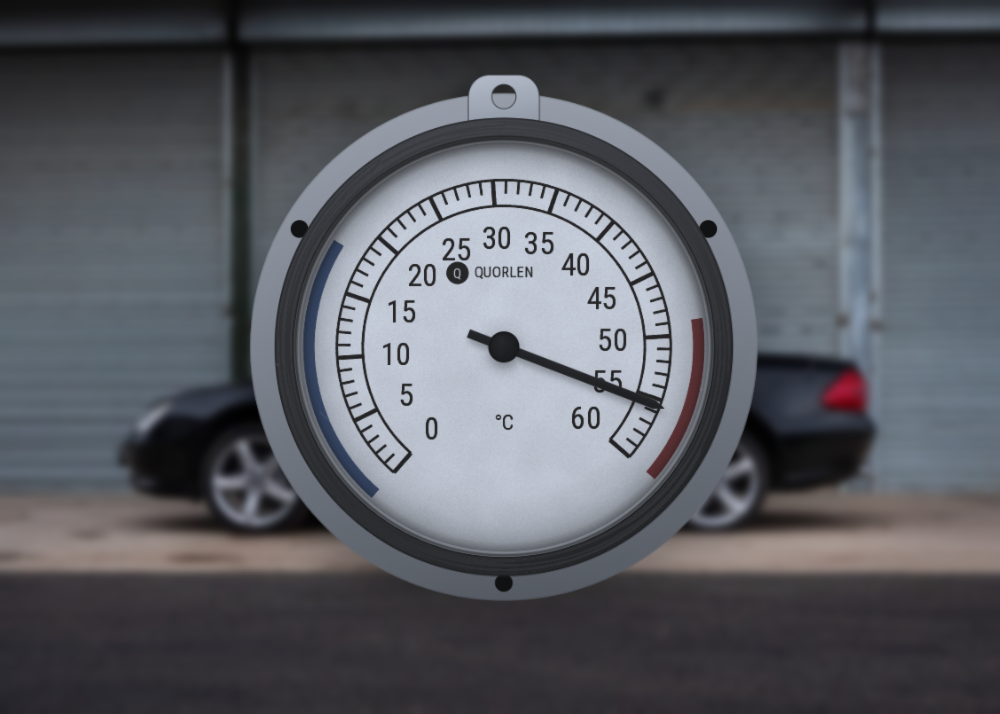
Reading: 55.5 °C
